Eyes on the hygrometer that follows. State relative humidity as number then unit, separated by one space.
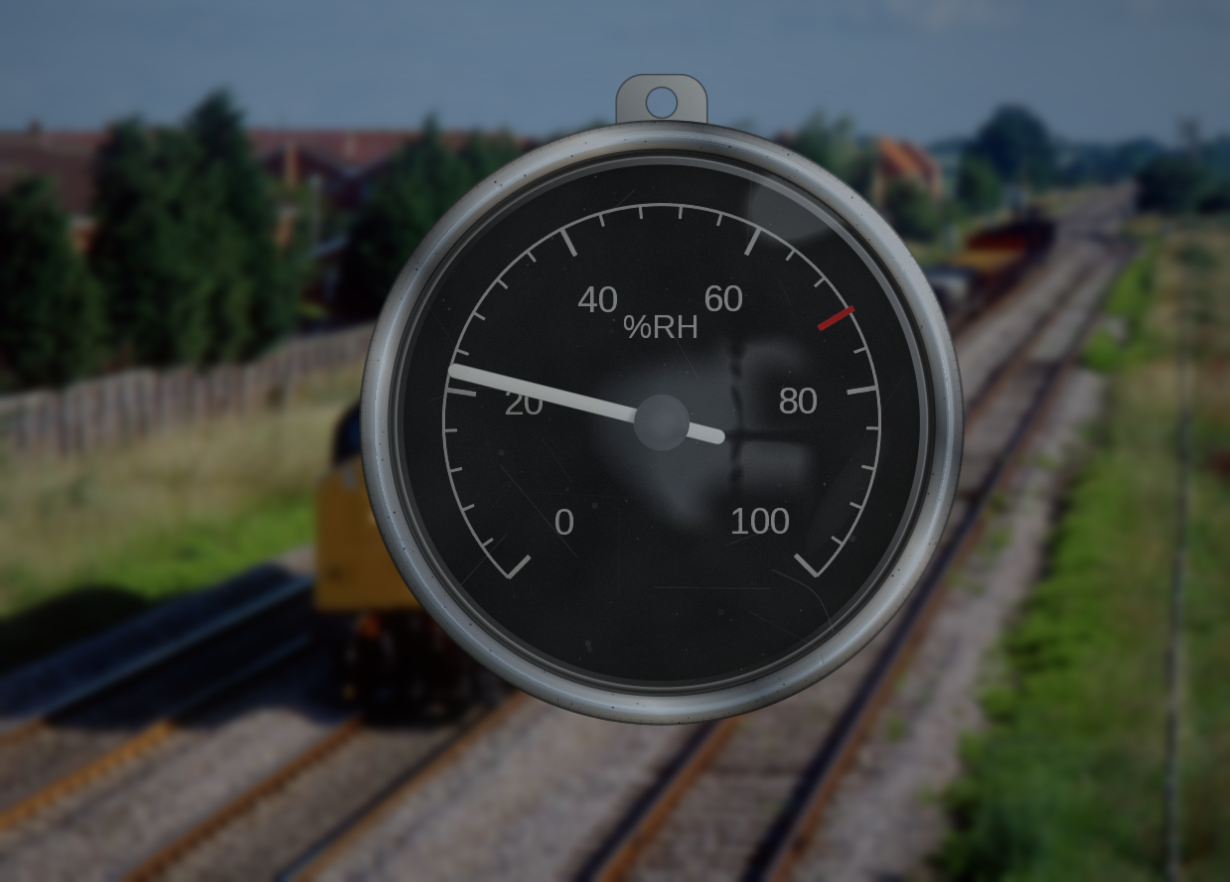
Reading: 22 %
